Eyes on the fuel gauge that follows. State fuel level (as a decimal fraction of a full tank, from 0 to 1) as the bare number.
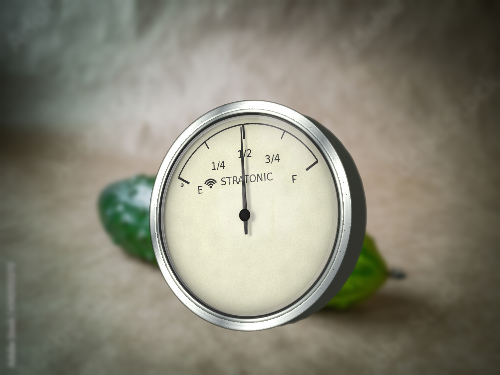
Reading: 0.5
